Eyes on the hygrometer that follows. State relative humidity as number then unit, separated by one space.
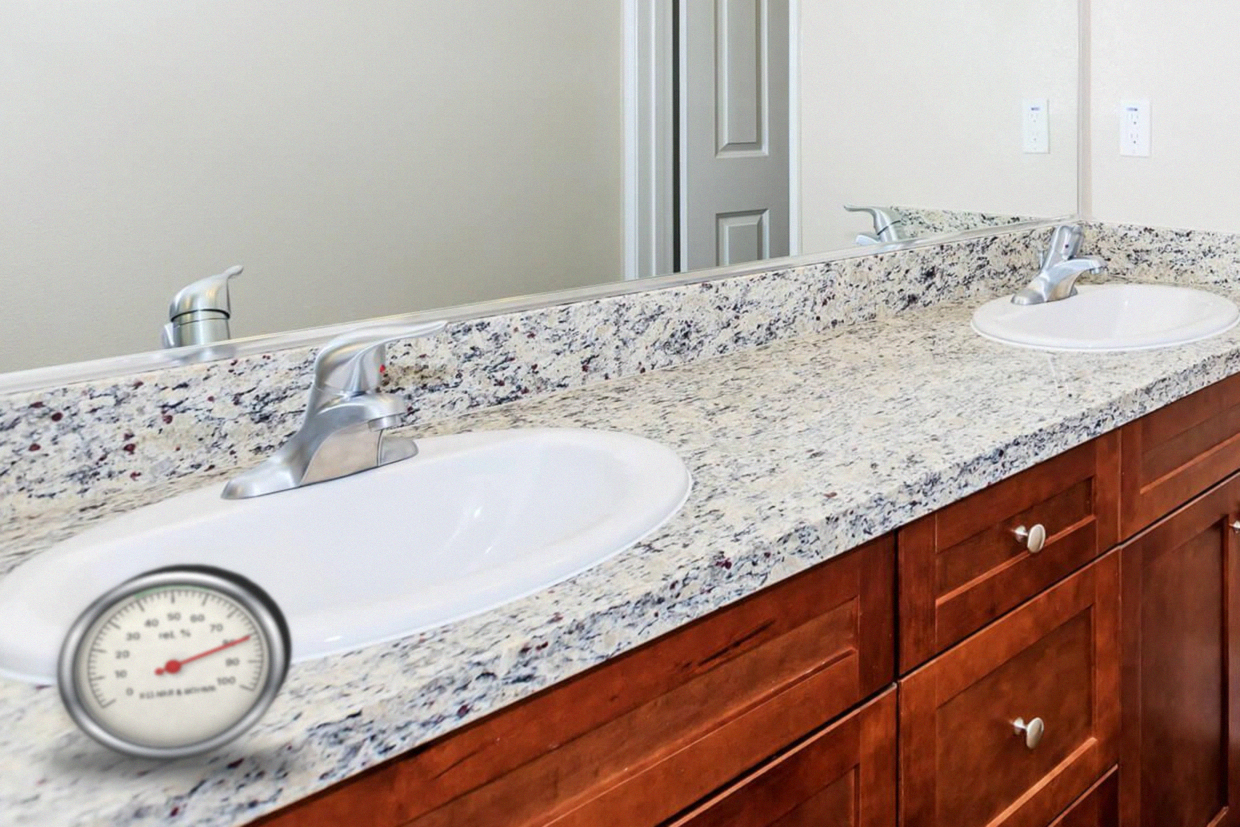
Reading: 80 %
